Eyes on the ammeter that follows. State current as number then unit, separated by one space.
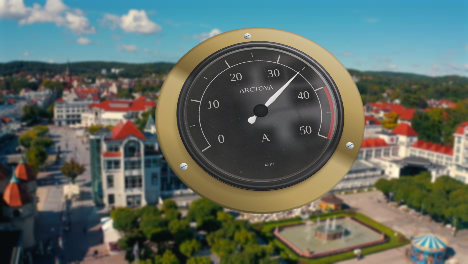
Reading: 35 A
